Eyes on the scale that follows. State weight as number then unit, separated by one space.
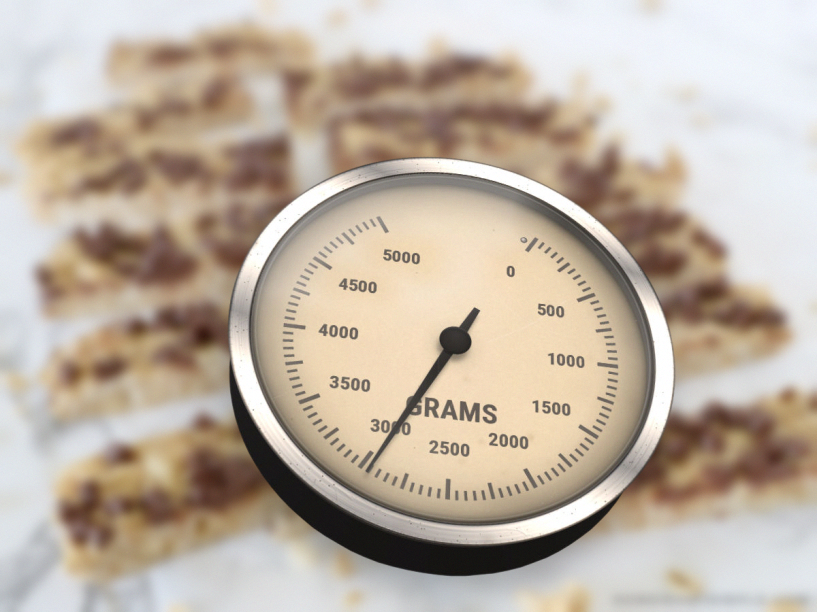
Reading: 2950 g
